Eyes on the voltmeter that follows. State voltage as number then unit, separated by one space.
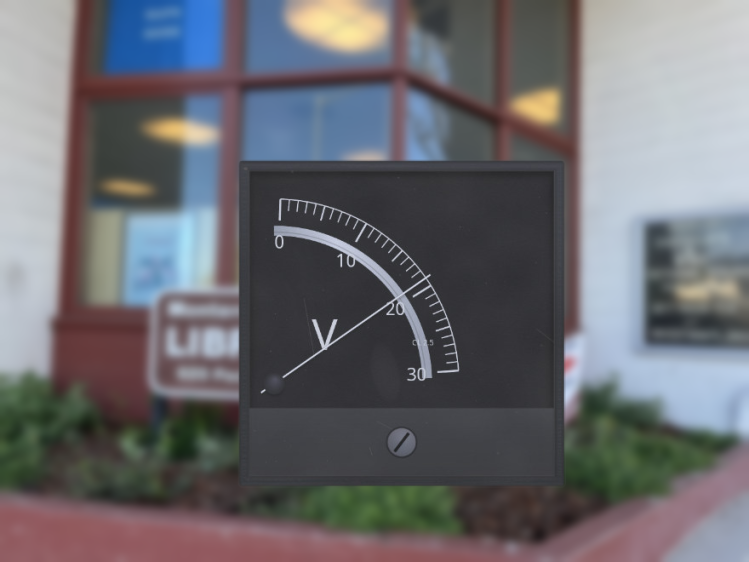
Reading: 19 V
